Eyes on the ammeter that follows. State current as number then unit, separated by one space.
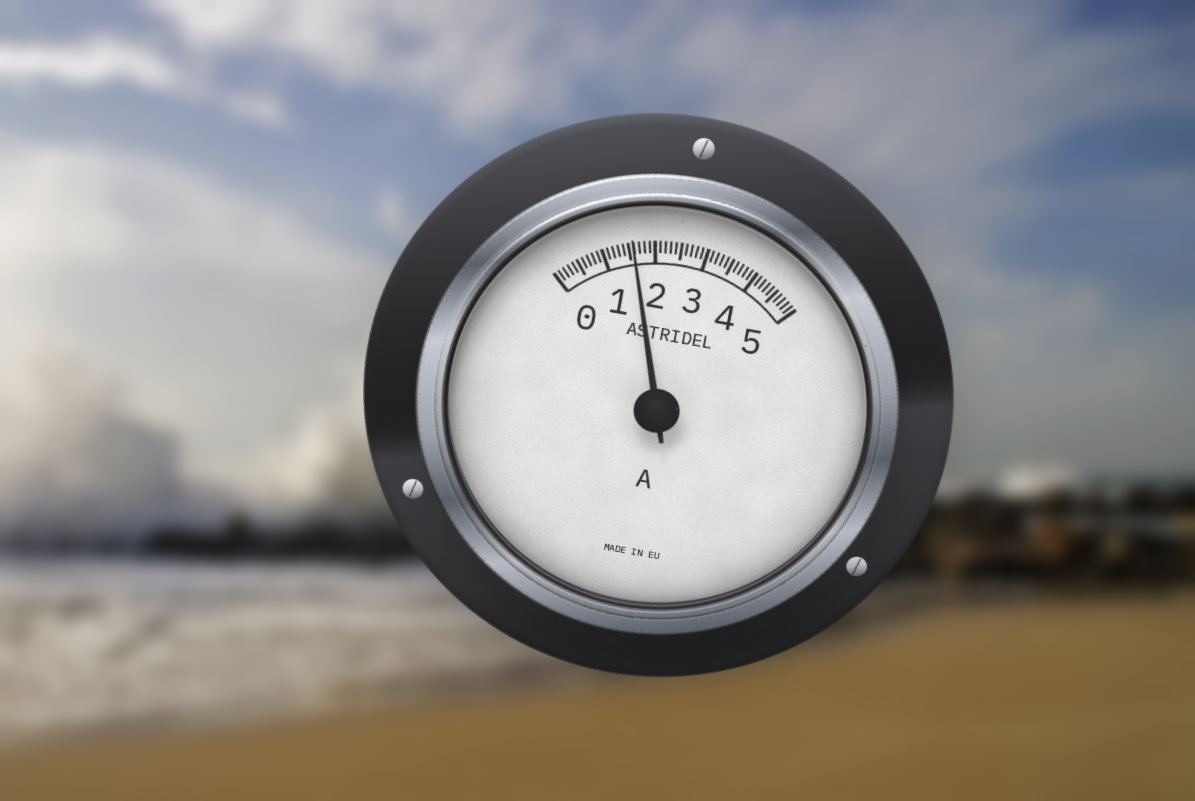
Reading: 1.6 A
